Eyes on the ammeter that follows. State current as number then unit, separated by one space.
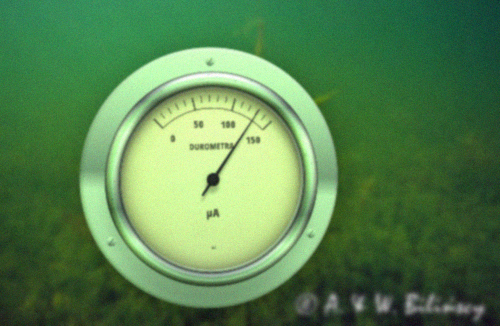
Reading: 130 µA
